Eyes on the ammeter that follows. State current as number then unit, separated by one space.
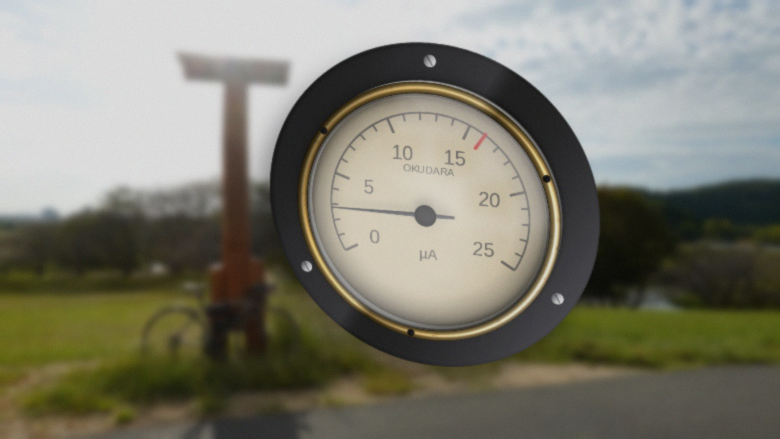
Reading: 3 µA
